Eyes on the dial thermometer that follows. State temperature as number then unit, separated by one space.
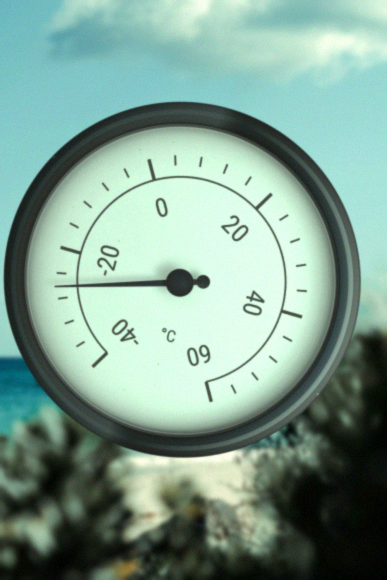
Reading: -26 °C
